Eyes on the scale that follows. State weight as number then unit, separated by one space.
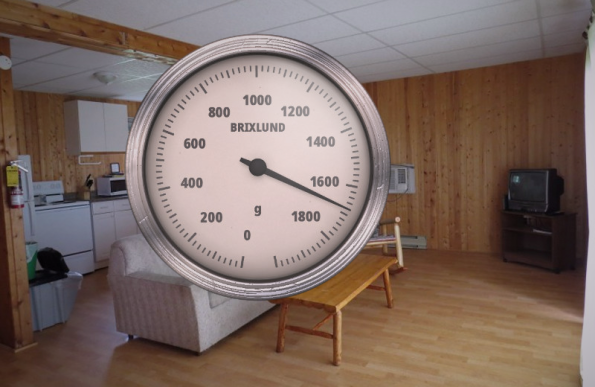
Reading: 1680 g
